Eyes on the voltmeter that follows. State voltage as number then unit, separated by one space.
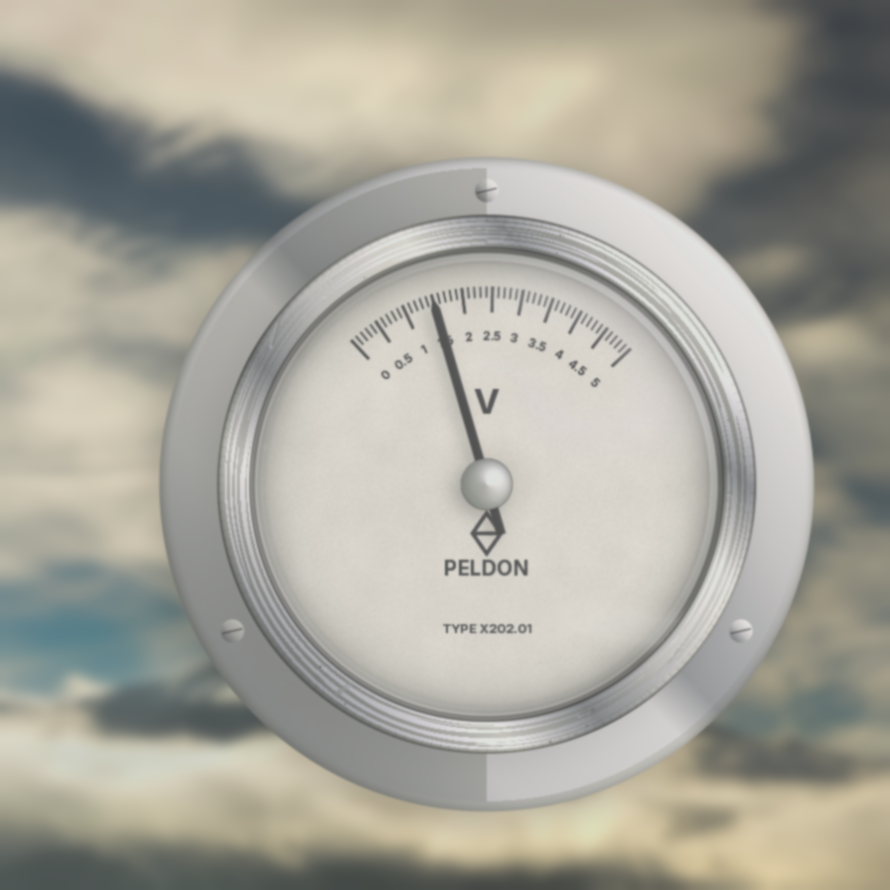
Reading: 1.5 V
